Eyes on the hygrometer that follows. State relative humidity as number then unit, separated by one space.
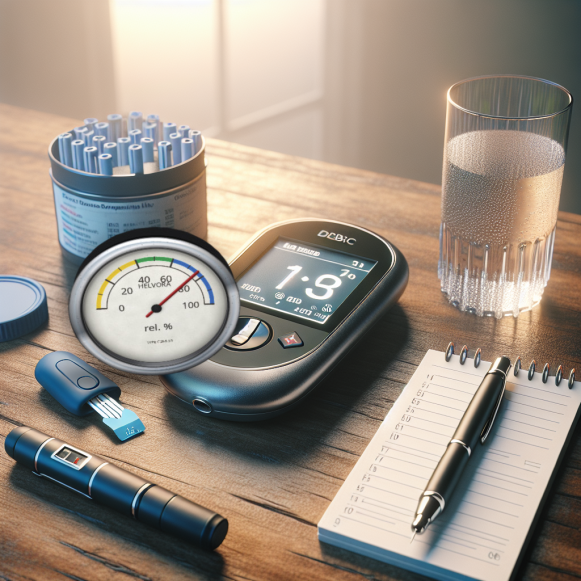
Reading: 75 %
